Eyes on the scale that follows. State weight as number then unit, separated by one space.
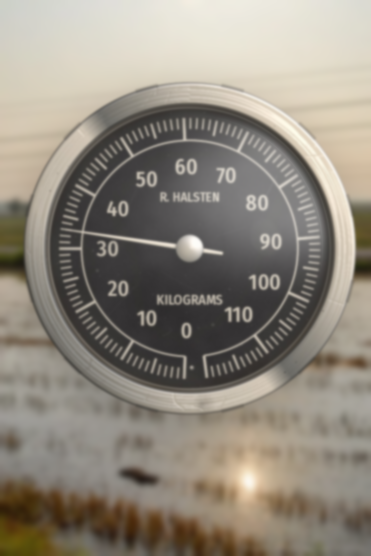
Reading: 33 kg
